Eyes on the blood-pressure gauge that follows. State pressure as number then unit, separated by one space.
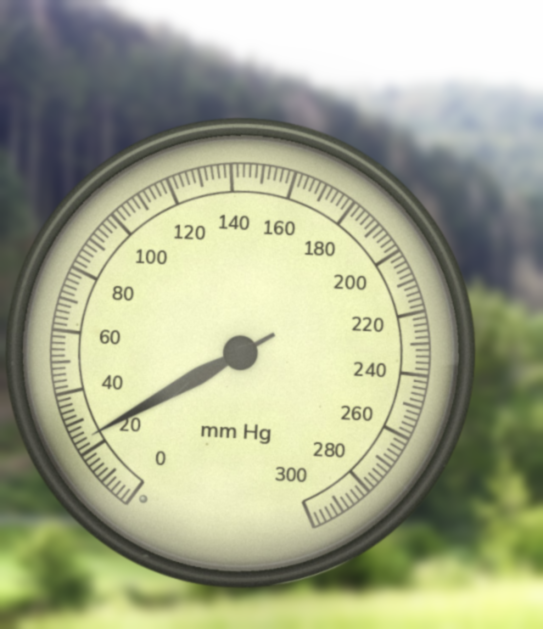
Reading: 24 mmHg
